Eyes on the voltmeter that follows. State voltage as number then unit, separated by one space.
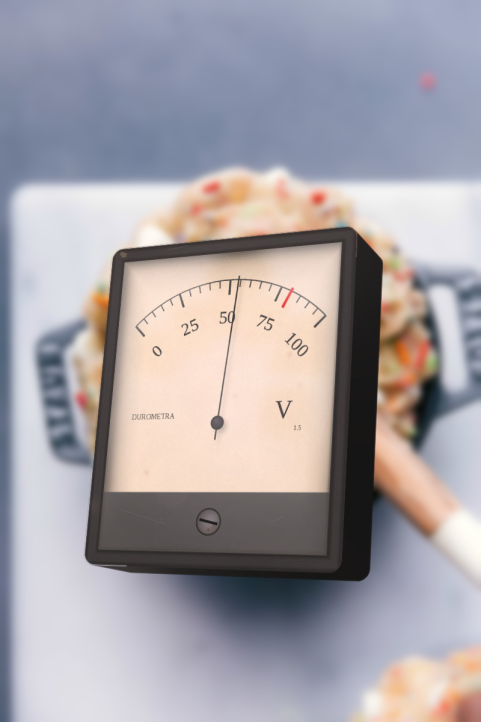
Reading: 55 V
